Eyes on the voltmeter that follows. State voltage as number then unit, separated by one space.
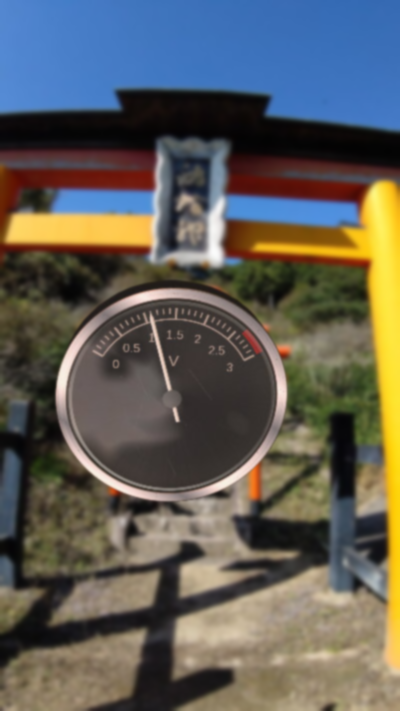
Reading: 1.1 V
